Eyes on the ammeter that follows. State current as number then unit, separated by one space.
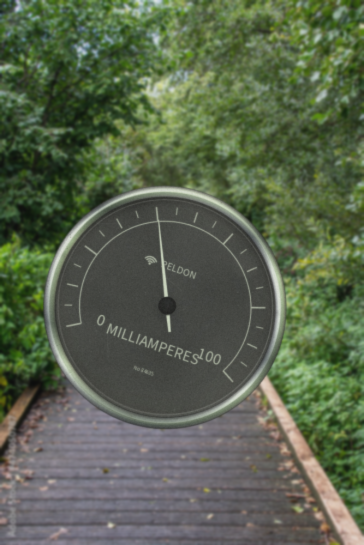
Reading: 40 mA
